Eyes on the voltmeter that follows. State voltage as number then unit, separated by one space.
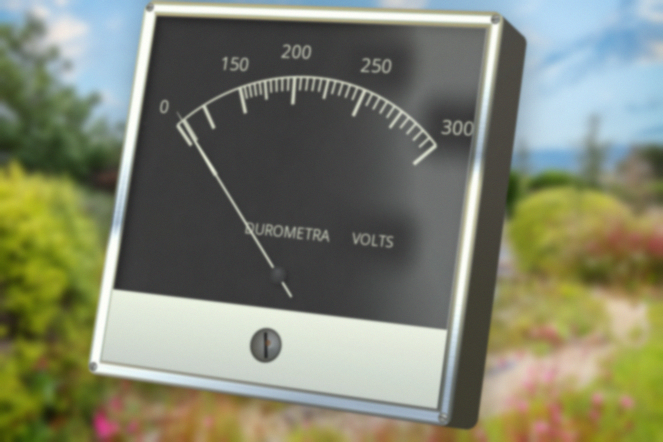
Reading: 50 V
